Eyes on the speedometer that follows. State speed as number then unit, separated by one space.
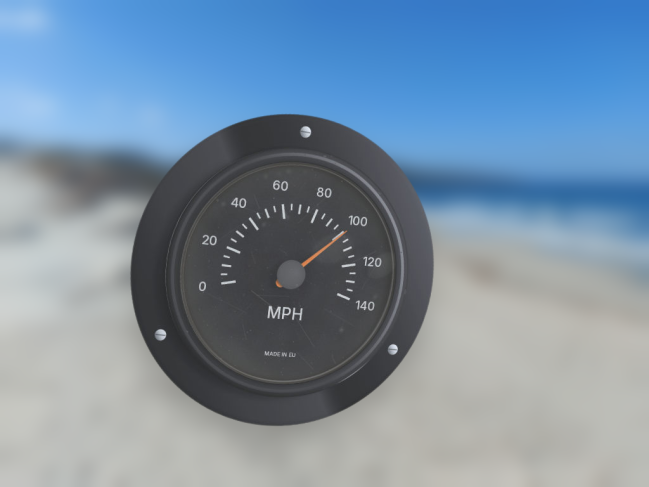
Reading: 100 mph
